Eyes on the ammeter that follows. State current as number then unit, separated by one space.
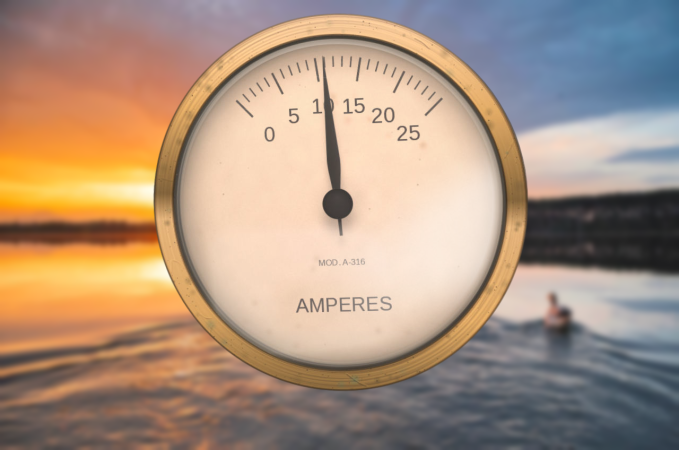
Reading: 11 A
